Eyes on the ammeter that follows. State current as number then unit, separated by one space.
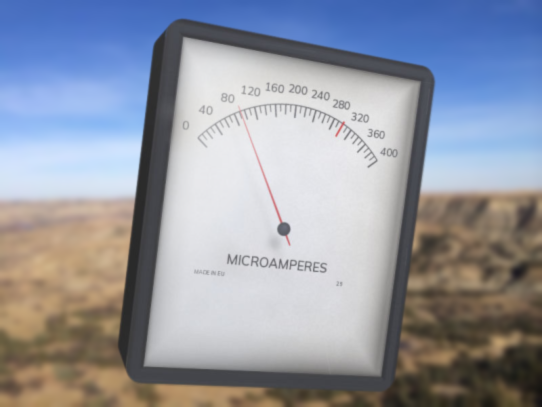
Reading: 90 µA
